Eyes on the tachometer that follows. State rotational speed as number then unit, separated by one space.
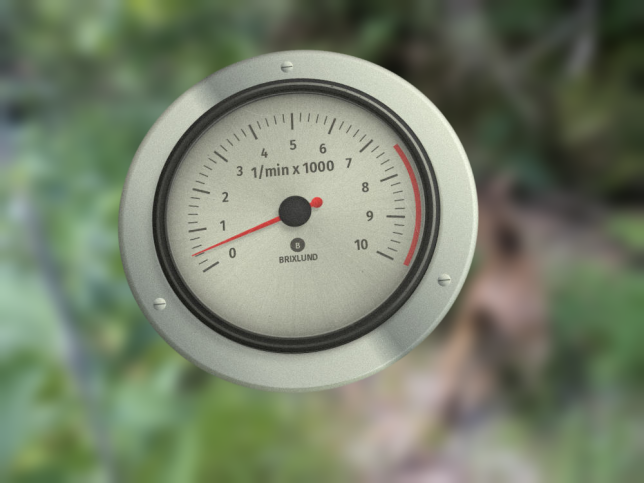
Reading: 400 rpm
